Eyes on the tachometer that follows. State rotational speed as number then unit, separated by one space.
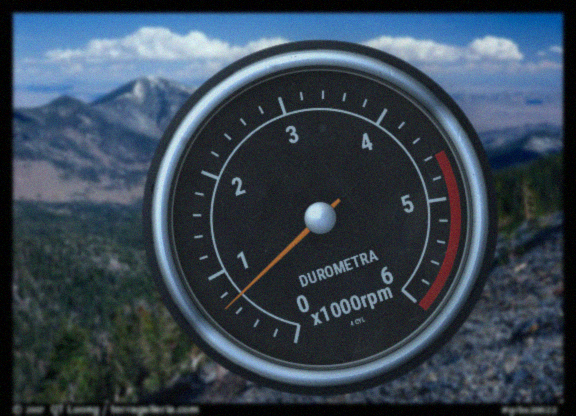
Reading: 700 rpm
